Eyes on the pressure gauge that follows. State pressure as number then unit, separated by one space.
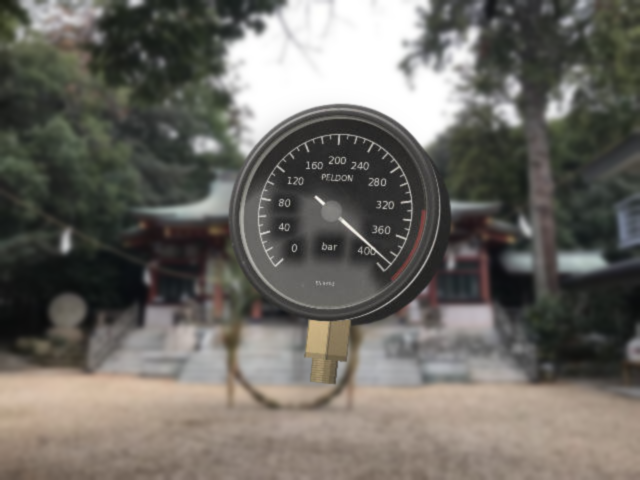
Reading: 390 bar
